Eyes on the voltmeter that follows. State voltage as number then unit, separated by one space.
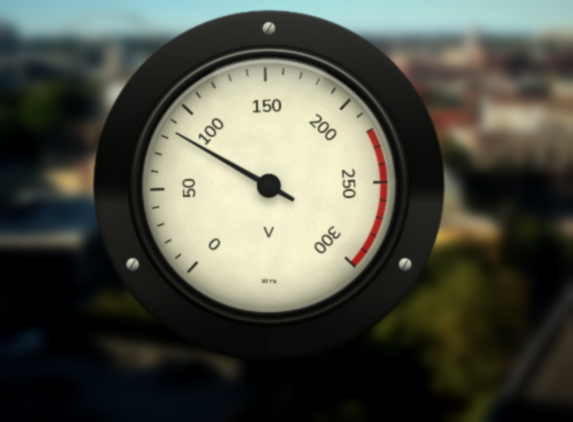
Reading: 85 V
